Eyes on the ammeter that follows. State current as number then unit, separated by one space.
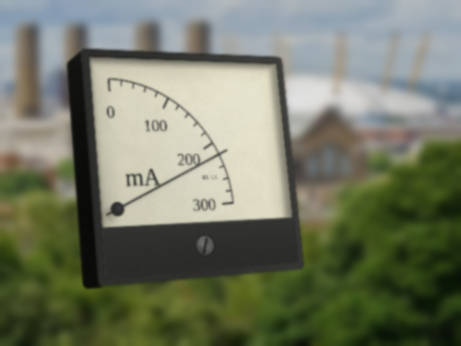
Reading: 220 mA
